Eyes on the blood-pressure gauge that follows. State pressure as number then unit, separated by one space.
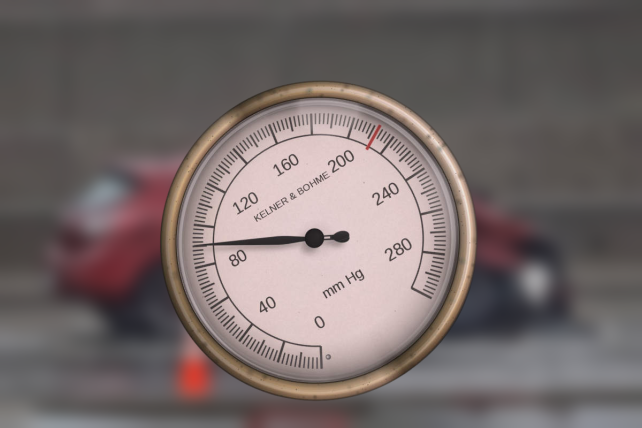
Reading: 90 mmHg
